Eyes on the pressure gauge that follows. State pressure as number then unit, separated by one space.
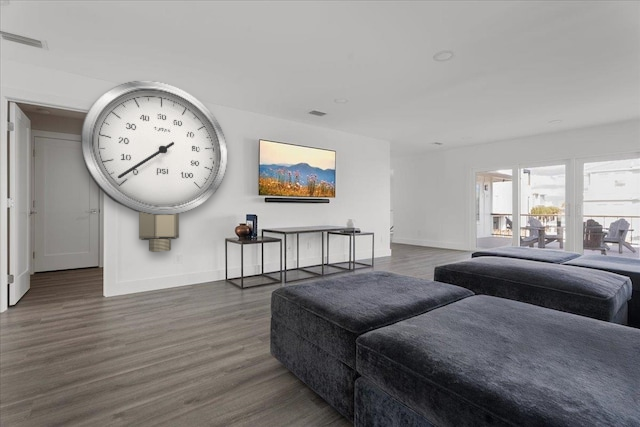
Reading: 2.5 psi
